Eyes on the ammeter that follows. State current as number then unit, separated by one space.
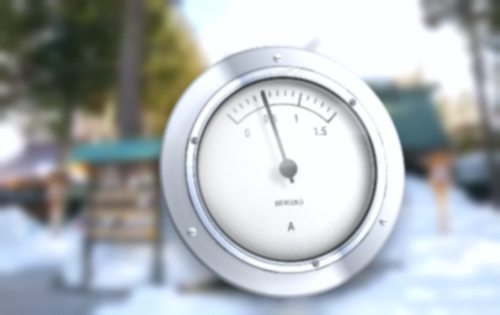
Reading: 0.5 A
